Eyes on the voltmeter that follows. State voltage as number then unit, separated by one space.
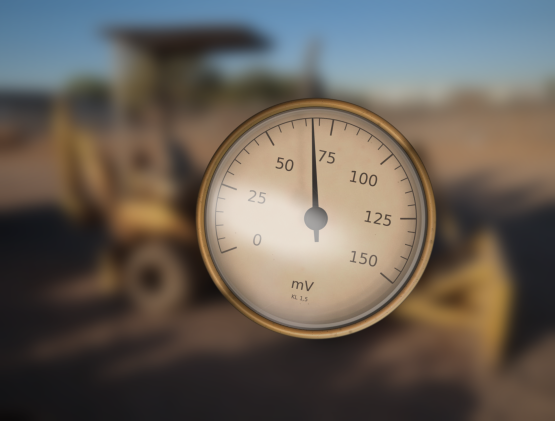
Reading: 67.5 mV
